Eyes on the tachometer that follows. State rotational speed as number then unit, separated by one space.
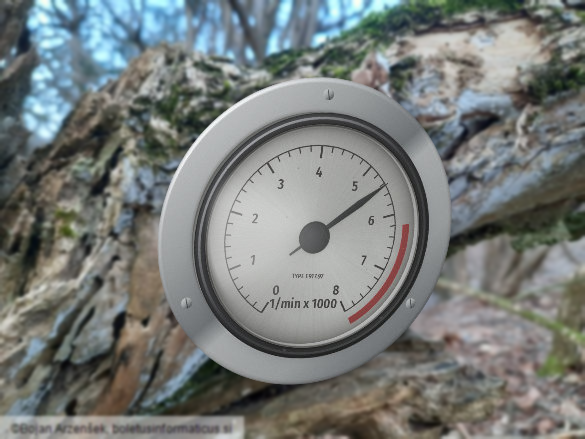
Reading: 5400 rpm
